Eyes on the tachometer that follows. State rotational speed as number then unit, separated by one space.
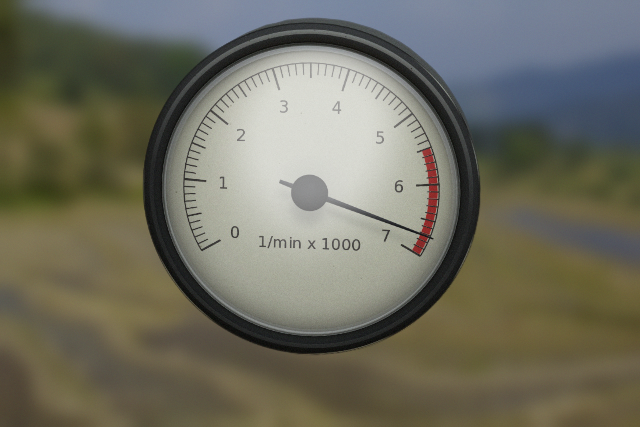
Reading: 6700 rpm
